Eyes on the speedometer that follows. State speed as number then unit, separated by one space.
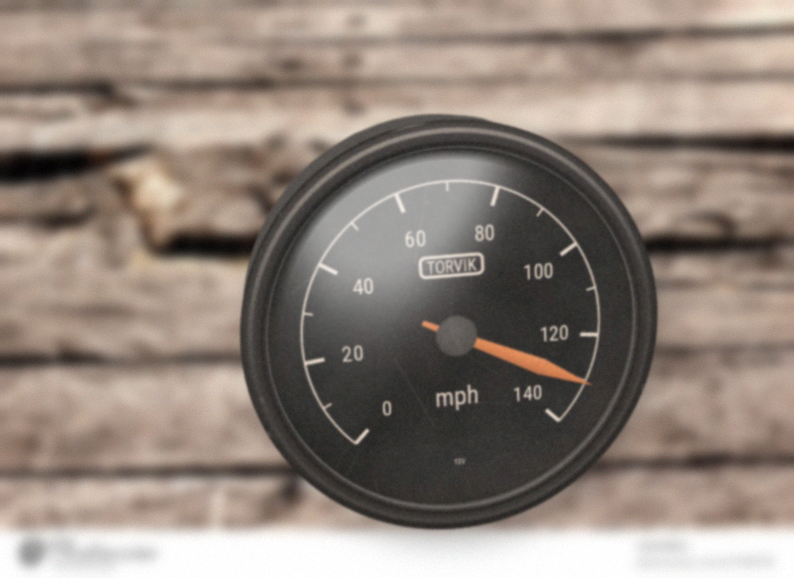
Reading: 130 mph
